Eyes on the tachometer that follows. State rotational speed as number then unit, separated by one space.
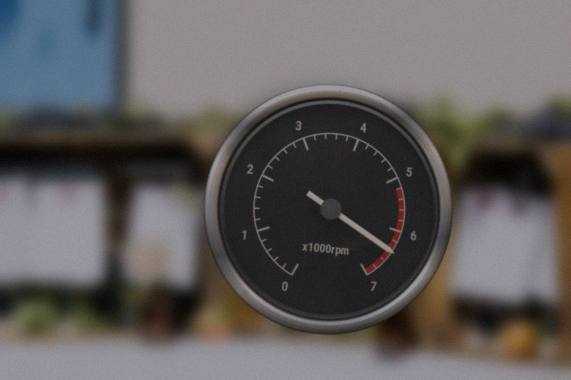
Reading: 6400 rpm
